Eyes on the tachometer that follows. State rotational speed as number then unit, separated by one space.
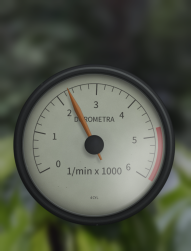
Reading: 2300 rpm
